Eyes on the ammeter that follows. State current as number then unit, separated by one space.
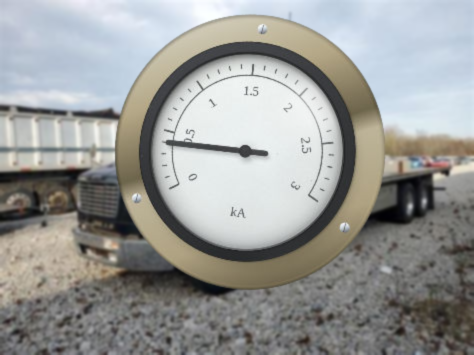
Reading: 0.4 kA
